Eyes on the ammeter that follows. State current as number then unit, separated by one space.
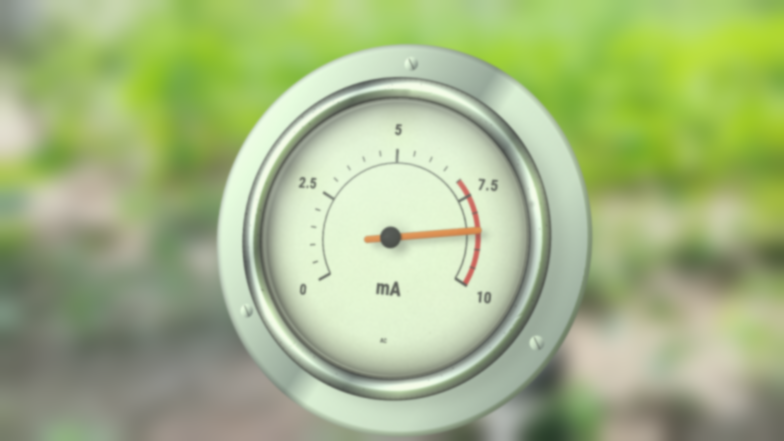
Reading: 8.5 mA
